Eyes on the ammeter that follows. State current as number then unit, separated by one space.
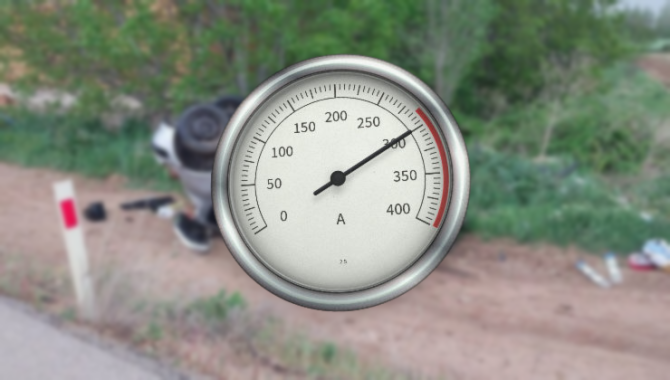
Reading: 300 A
